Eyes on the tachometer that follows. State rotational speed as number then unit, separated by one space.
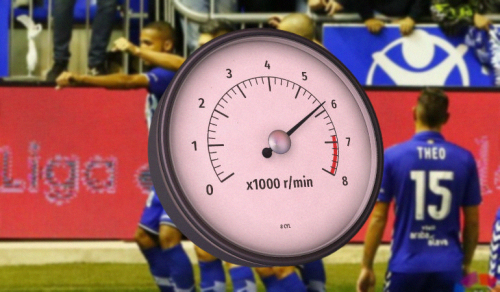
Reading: 5800 rpm
